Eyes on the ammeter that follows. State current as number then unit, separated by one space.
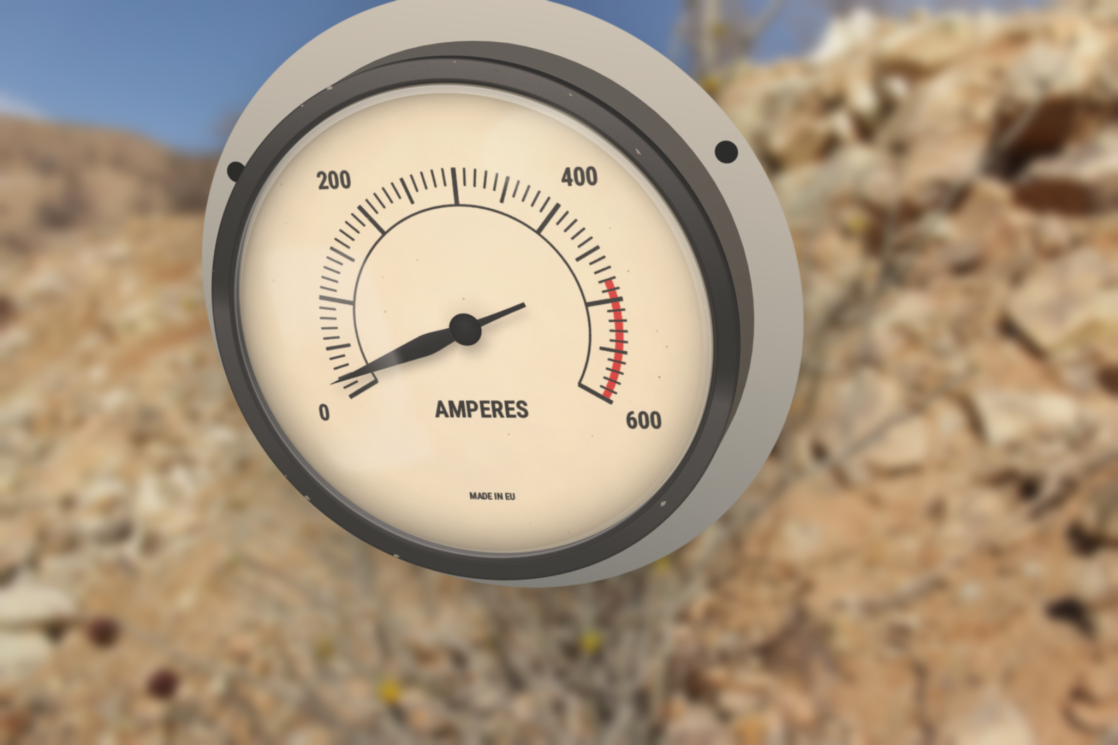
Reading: 20 A
